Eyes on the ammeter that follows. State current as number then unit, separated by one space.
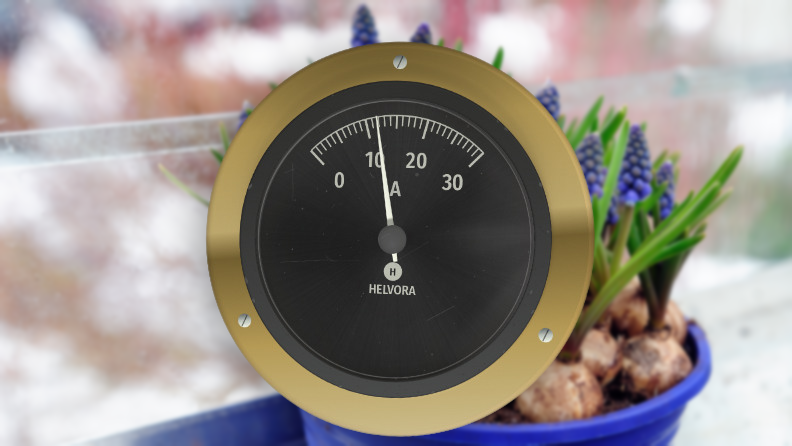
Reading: 12 A
